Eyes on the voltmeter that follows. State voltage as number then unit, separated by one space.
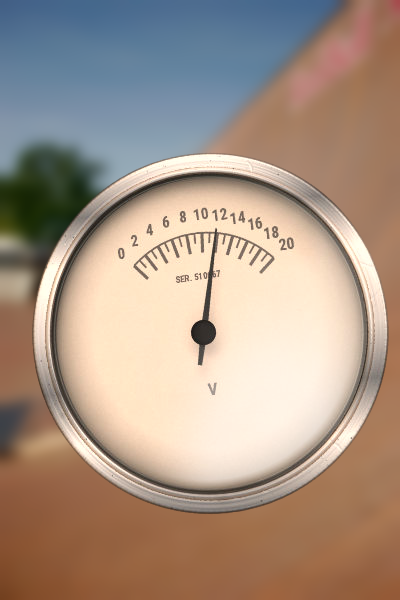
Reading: 12 V
